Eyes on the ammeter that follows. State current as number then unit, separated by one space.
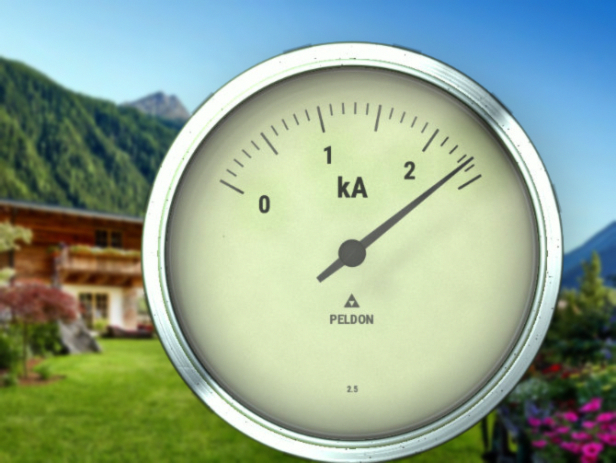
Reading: 2.35 kA
